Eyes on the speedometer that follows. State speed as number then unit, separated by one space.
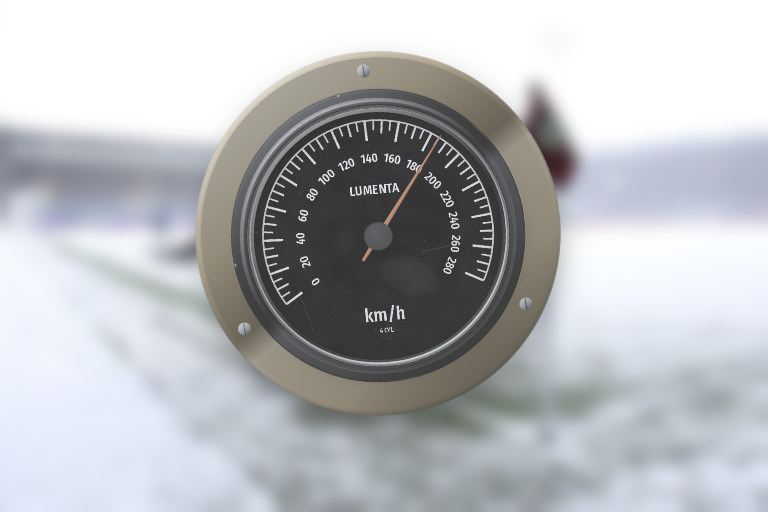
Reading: 185 km/h
